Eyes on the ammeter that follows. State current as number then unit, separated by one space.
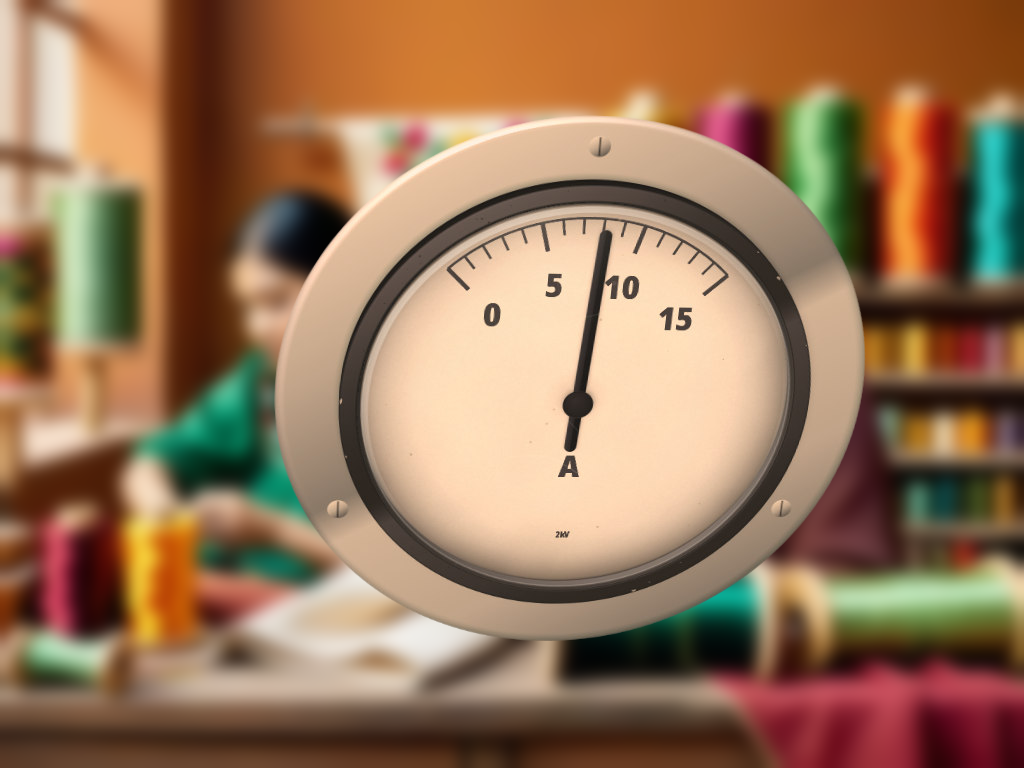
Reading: 8 A
